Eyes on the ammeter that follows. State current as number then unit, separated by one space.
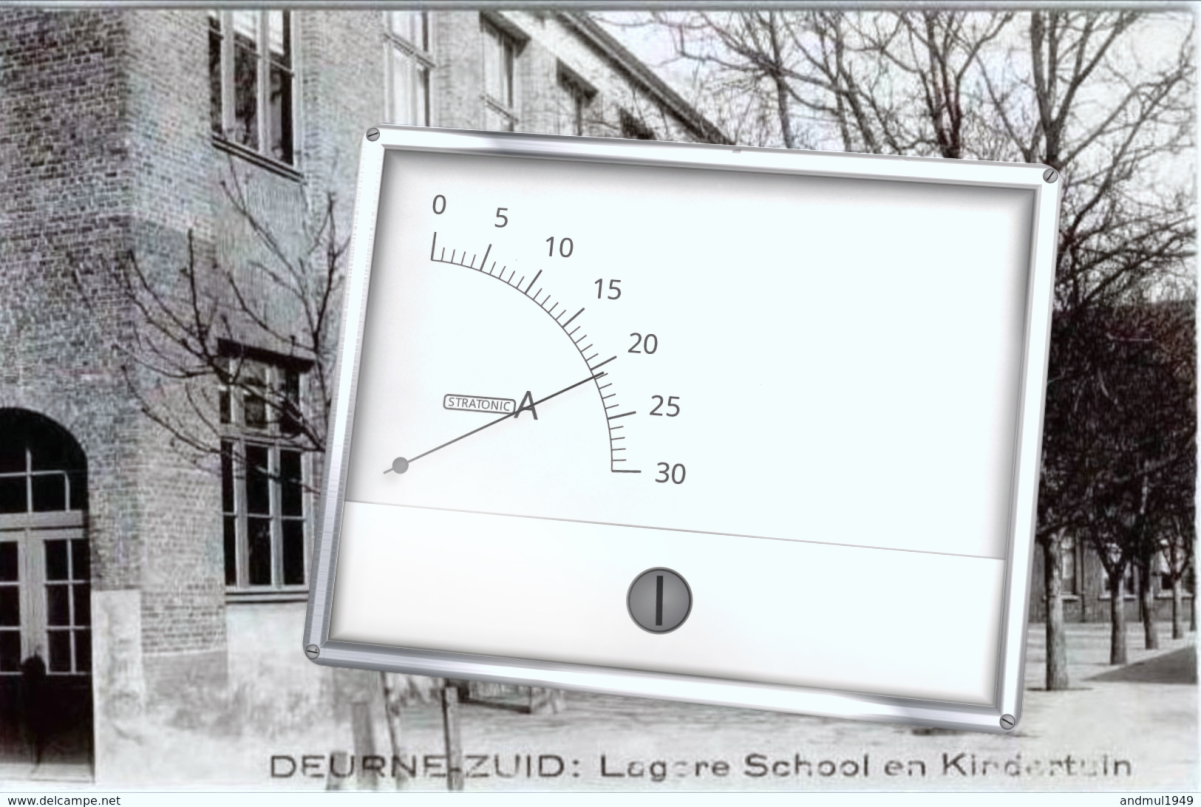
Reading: 21 A
